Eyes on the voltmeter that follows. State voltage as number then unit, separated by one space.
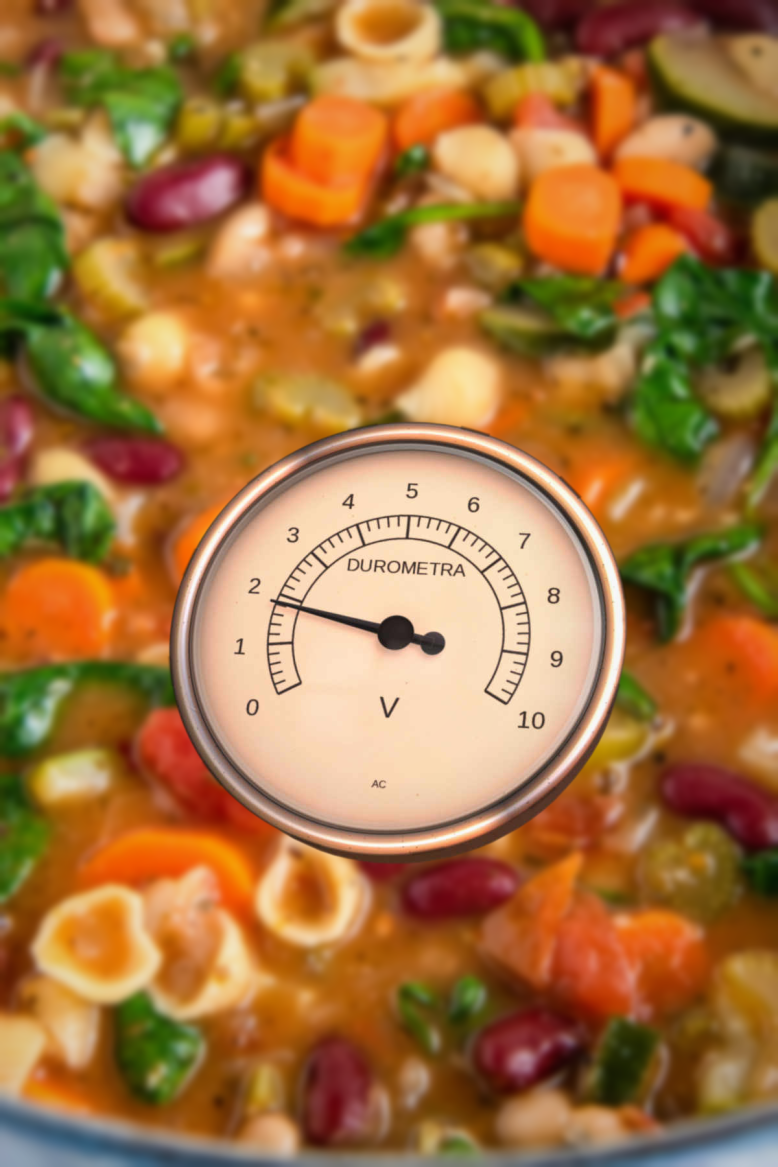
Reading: 1.8 V
